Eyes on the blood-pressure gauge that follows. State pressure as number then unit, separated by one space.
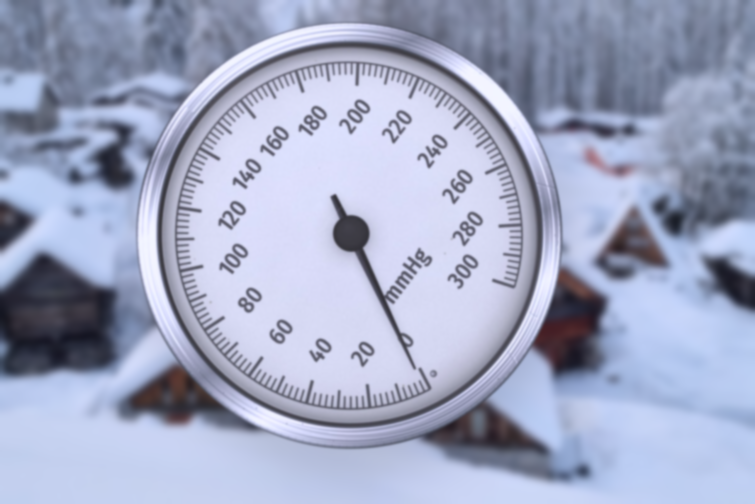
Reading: 2 mmHg
